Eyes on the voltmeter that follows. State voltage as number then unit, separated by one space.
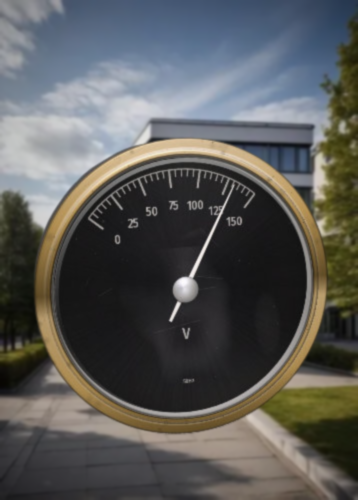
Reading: 130 V
